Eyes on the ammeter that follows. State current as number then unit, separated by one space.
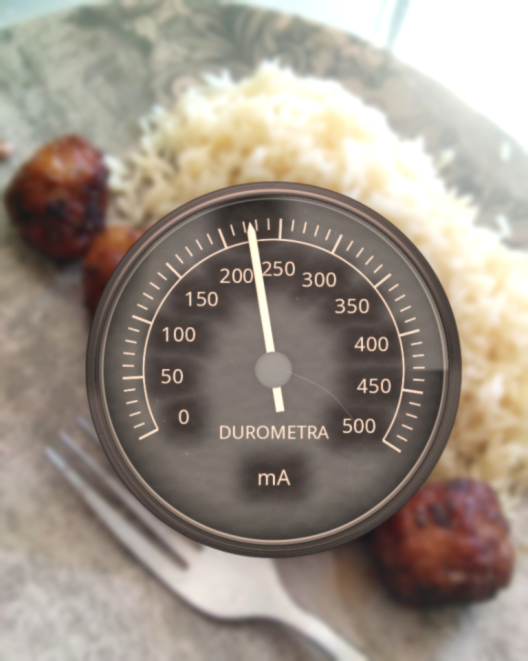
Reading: 225 mA
